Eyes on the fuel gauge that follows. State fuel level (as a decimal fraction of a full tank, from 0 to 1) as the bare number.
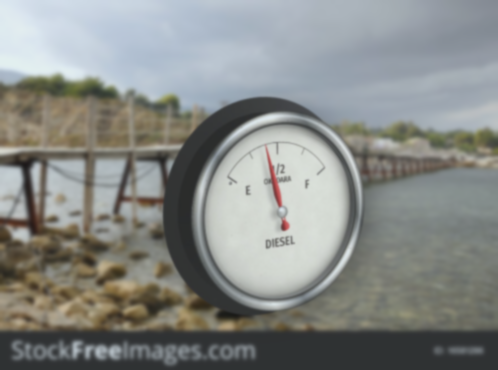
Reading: 0.375
